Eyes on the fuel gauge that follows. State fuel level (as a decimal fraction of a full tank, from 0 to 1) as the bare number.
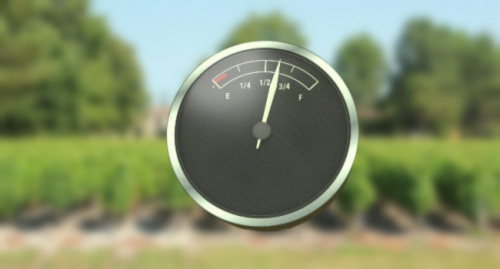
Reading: 0.625
